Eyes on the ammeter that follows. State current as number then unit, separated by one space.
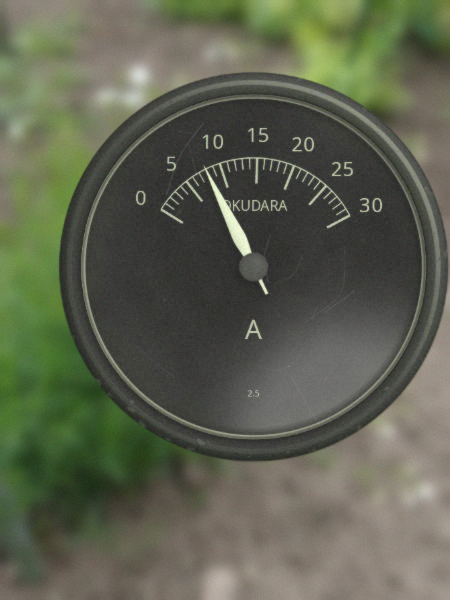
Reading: 8 A
